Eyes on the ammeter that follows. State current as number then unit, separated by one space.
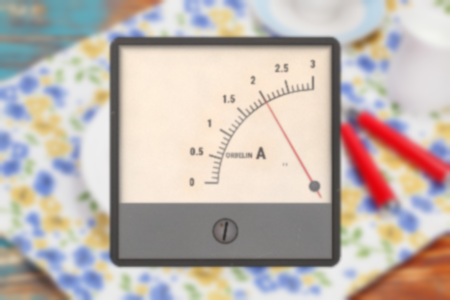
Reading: 2 A
